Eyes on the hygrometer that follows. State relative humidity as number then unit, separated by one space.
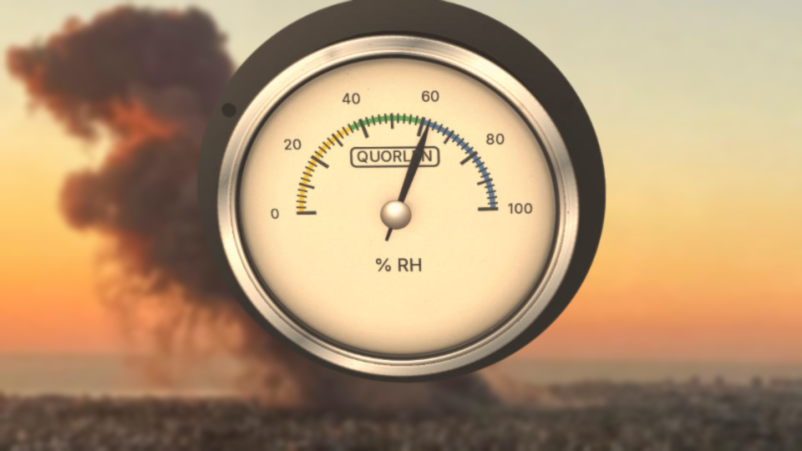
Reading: 62 %
